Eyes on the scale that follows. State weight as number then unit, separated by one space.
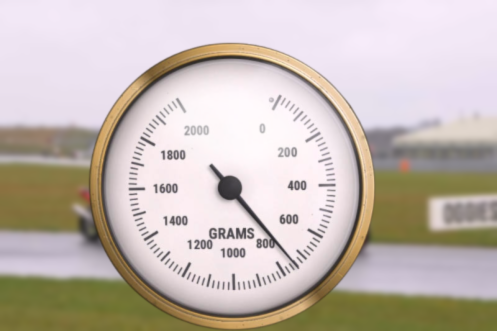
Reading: 740 g
